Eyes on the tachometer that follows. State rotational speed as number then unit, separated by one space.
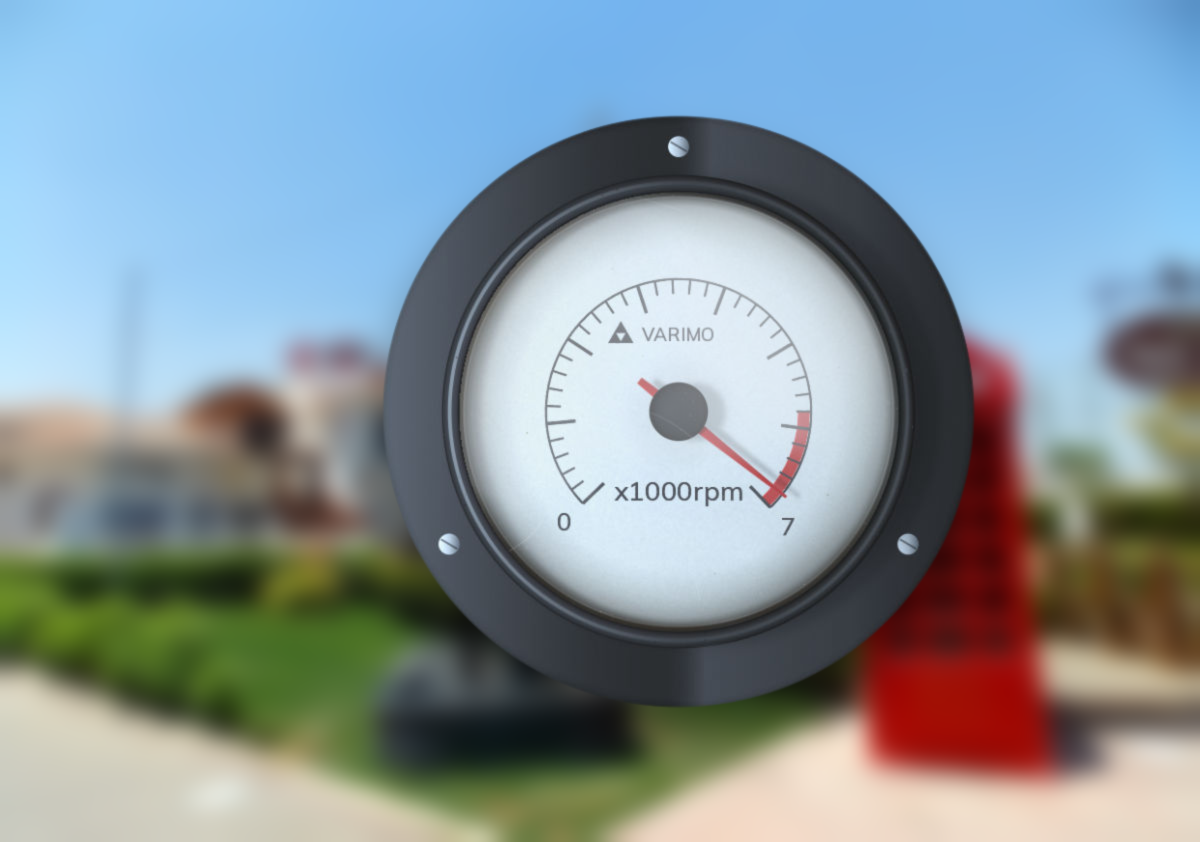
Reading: 6800 rpm
